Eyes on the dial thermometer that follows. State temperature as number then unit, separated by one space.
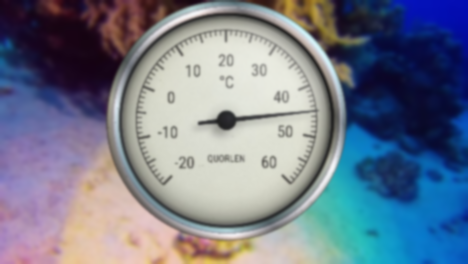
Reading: 45 °C
